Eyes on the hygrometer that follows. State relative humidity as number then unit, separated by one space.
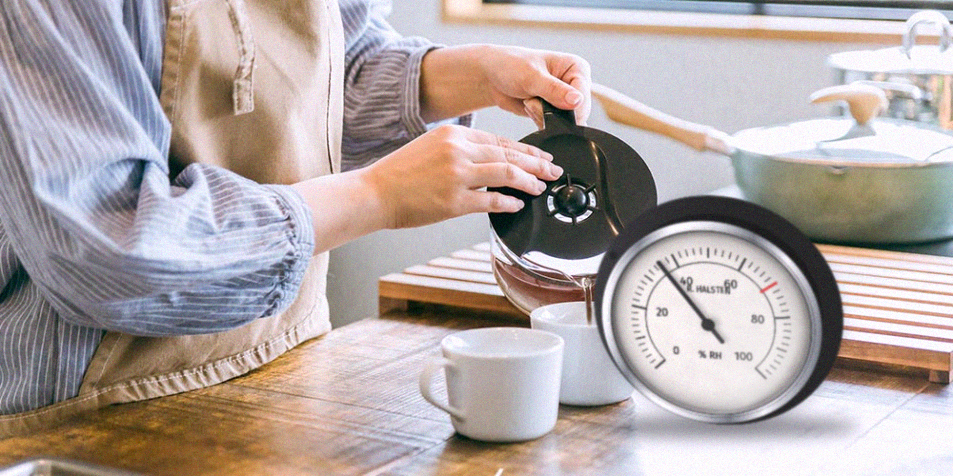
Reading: 36 %
